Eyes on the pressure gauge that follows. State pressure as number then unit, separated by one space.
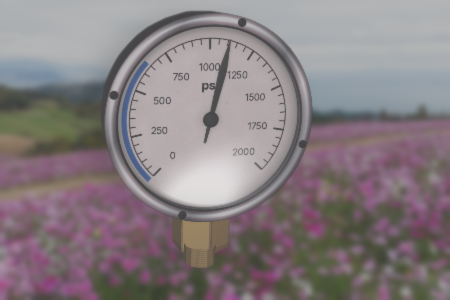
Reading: 1100 psi
